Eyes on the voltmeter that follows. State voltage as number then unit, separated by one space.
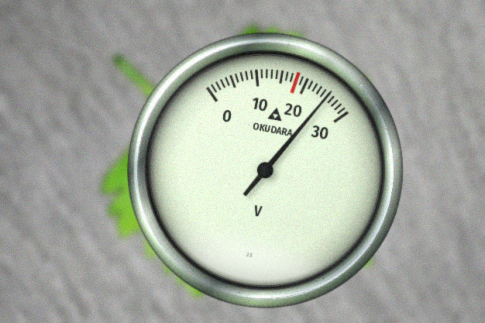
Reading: 25 V
